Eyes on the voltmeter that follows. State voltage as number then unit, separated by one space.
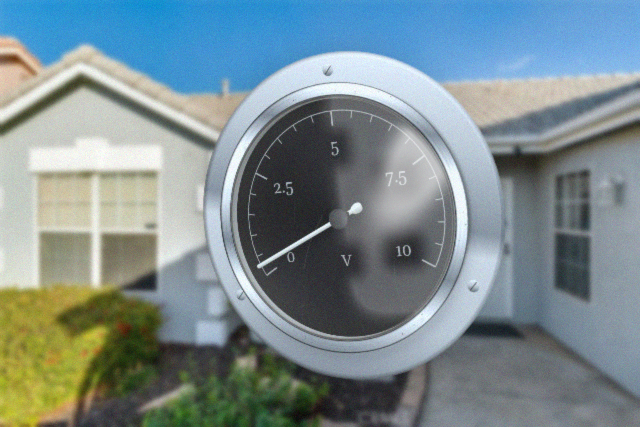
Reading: 0.25 V
